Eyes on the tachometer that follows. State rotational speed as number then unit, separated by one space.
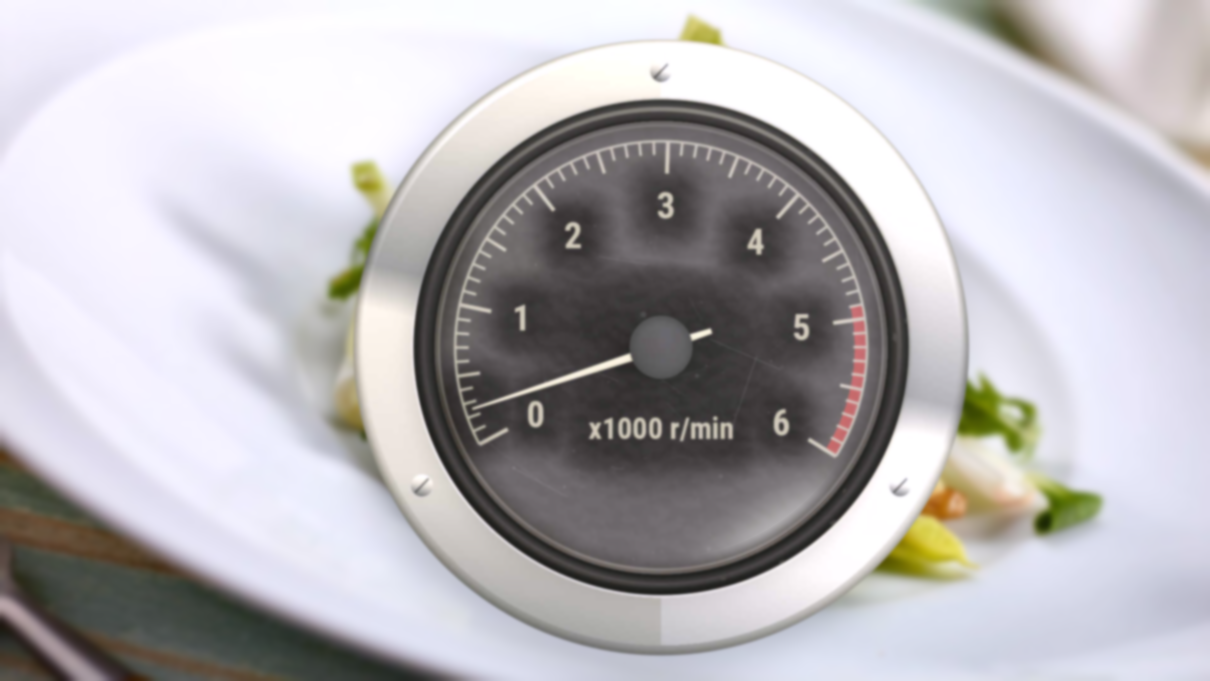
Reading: 250 rpm
